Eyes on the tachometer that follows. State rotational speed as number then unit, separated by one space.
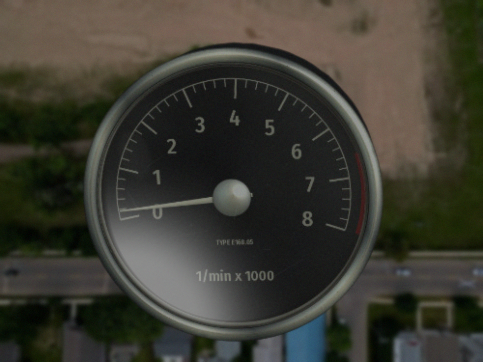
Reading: 200 rpm
